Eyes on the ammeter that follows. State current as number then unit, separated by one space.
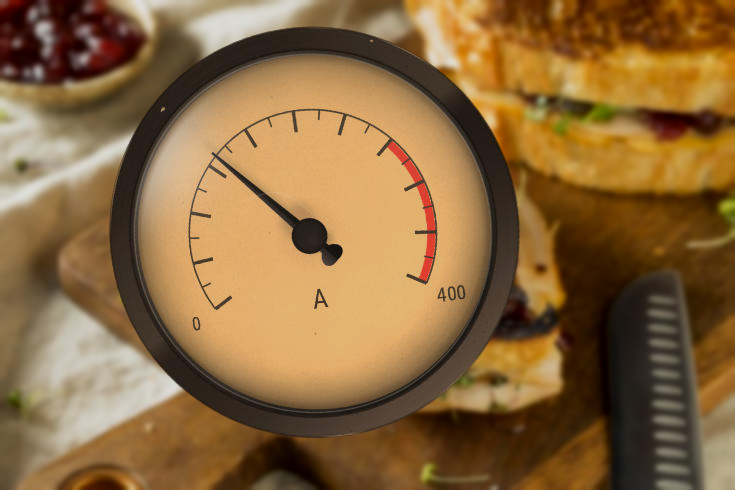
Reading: 130 A
